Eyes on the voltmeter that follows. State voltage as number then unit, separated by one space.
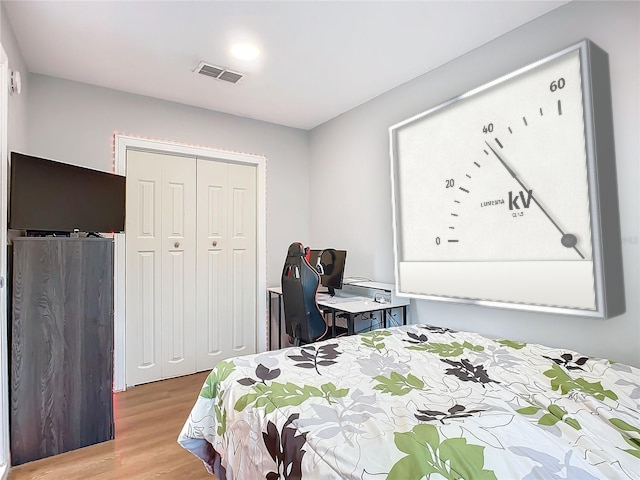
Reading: 37.5 kV
